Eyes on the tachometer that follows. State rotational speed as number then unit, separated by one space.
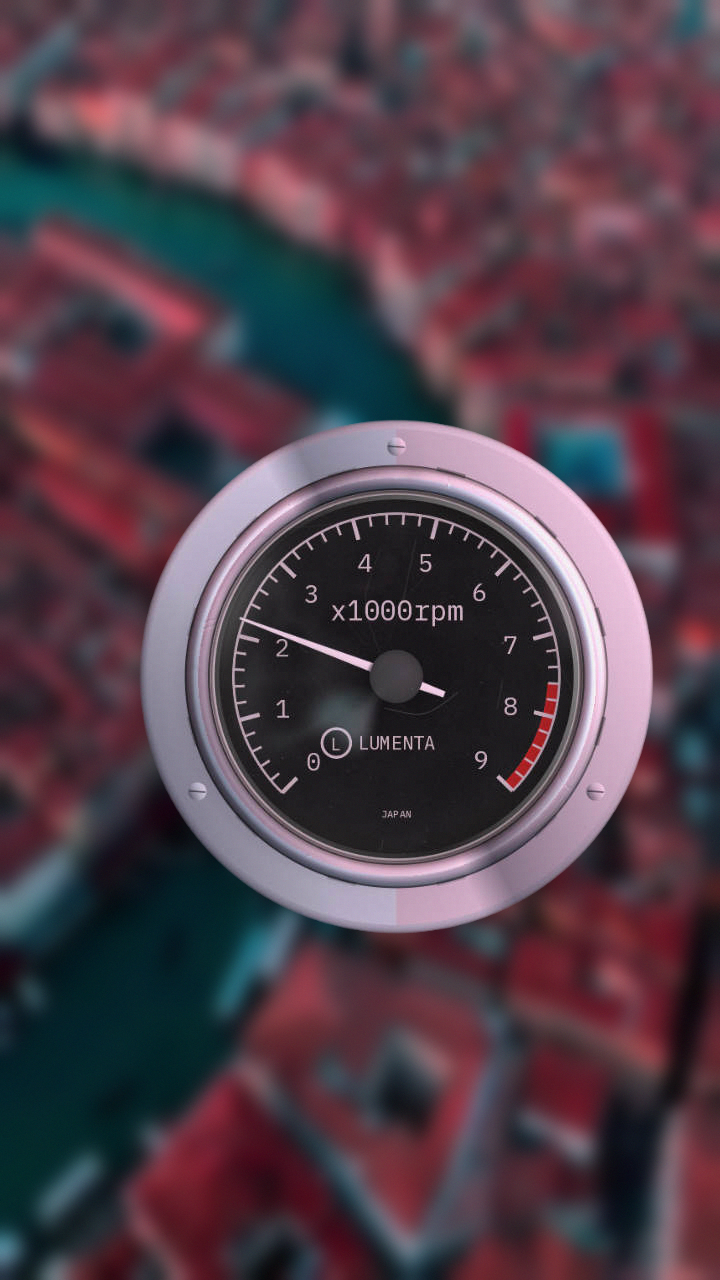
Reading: 2200 rpm
